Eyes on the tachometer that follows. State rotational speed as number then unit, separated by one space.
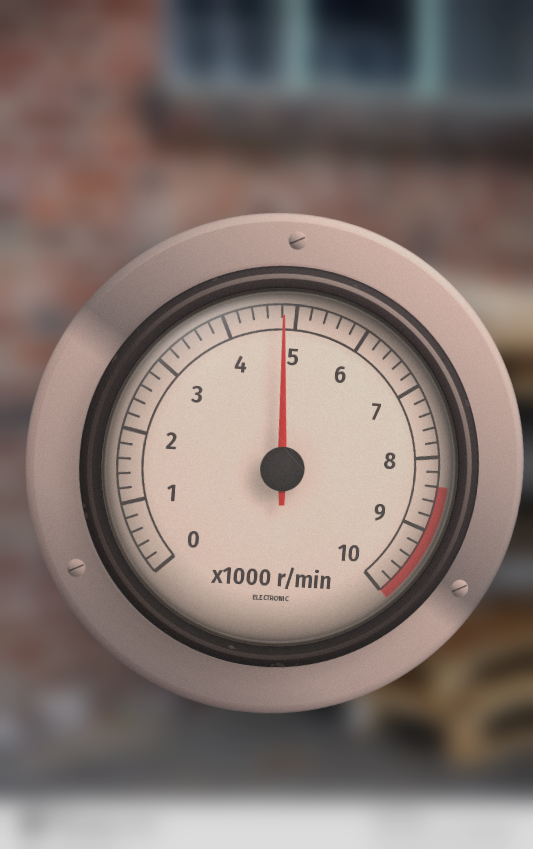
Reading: 4800 rpm
